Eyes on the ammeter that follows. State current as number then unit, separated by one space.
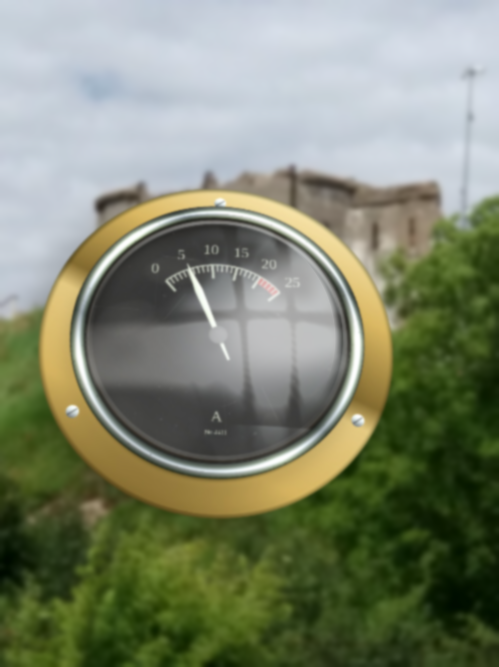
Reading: 5 A
